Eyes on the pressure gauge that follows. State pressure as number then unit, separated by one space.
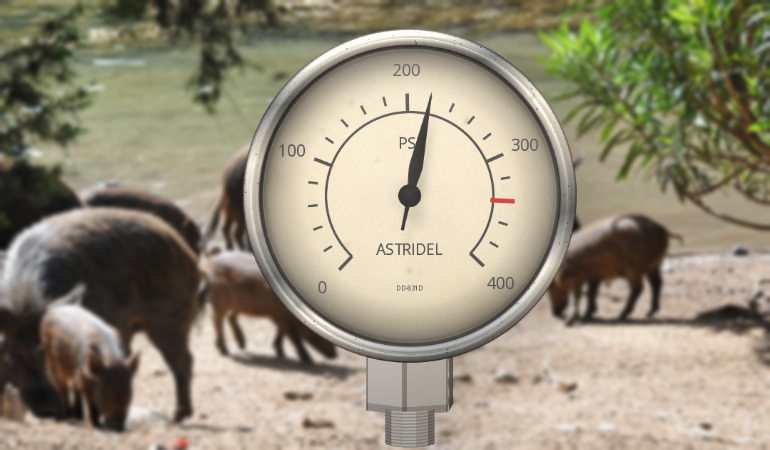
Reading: 220 psi
